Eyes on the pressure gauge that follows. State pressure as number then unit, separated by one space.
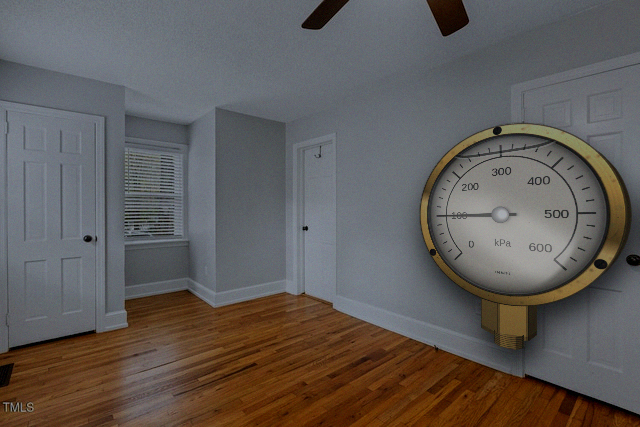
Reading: 100 kPa
